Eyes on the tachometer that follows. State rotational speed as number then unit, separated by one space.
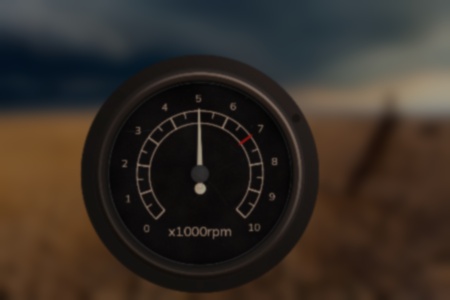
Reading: 5000 rpm
